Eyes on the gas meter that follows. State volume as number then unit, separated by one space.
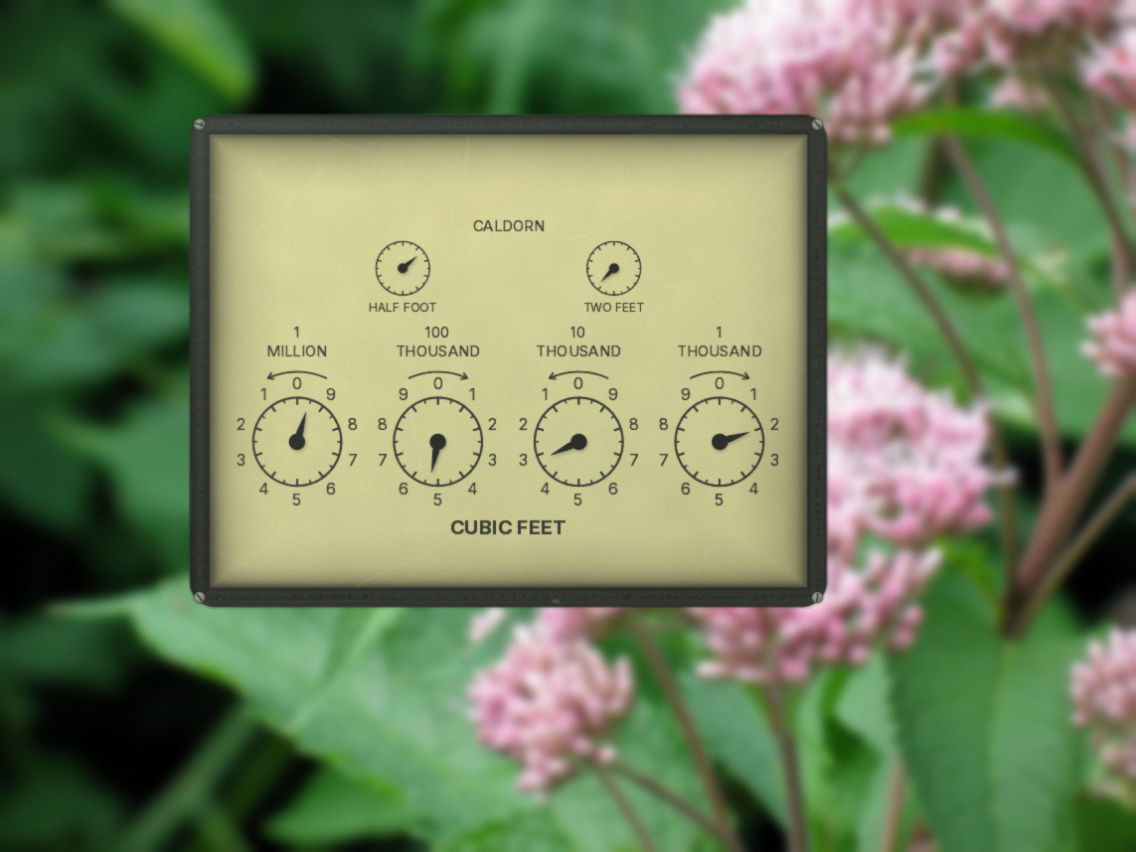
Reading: 953200 ft³
